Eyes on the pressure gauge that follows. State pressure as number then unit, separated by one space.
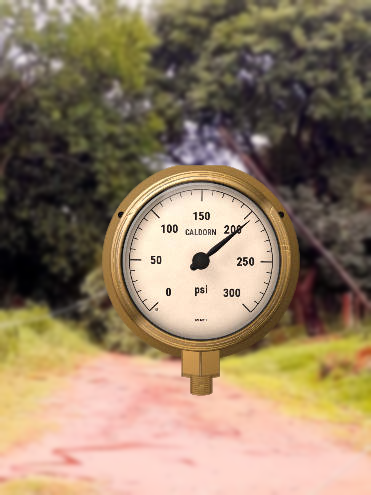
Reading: 205 psi
